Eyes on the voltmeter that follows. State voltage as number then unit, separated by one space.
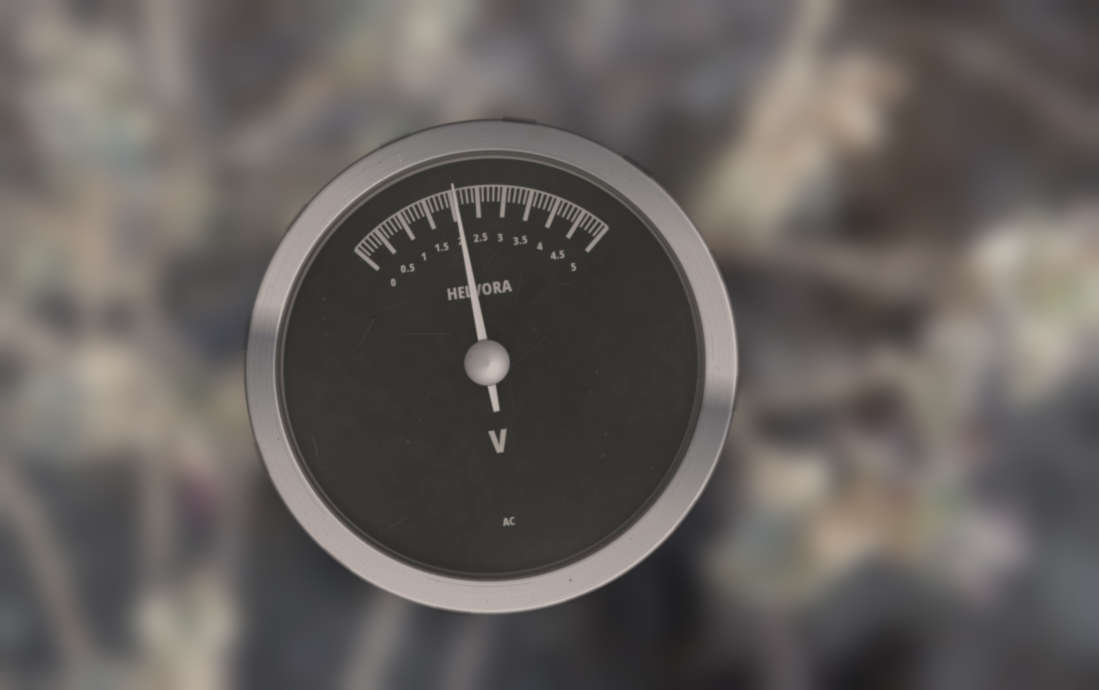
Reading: 2.1 V
